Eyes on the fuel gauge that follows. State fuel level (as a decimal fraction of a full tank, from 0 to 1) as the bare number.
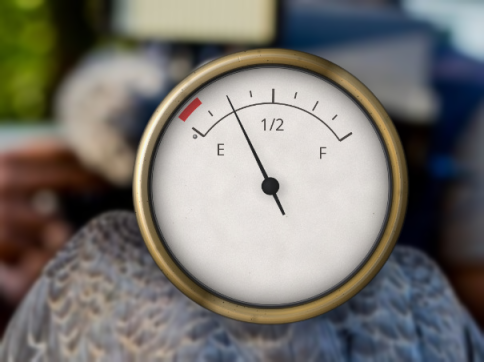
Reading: 0.25
